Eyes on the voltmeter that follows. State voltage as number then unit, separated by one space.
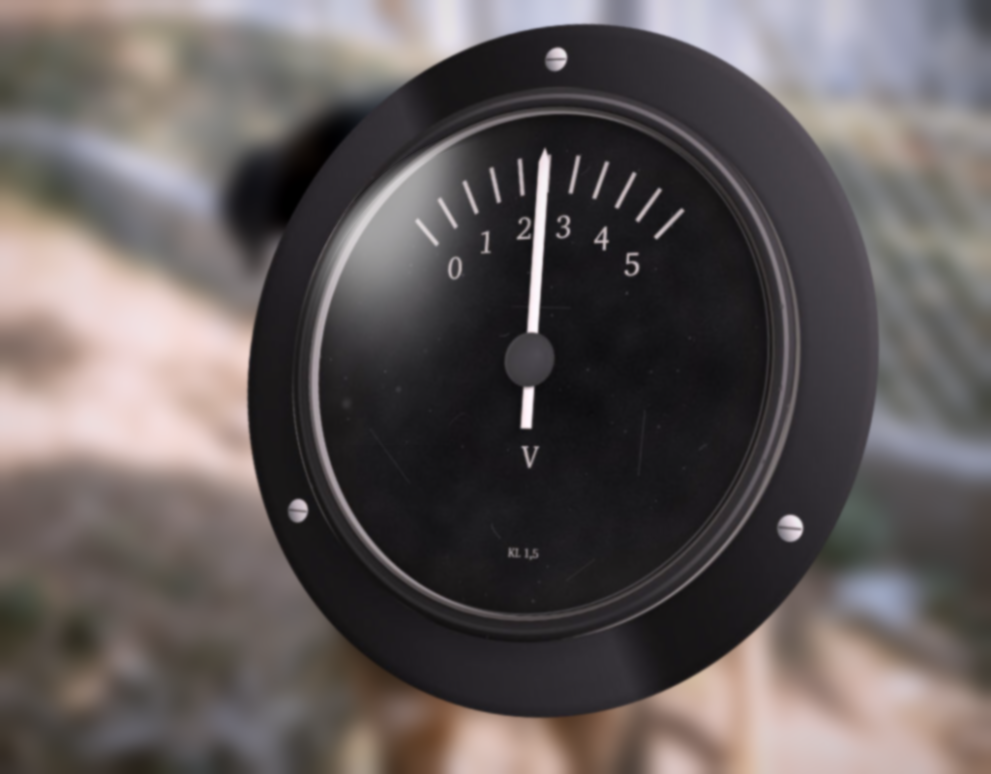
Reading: 2.5 V
